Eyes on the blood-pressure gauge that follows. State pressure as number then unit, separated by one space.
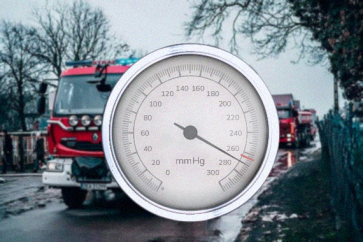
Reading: 270 mmHg
